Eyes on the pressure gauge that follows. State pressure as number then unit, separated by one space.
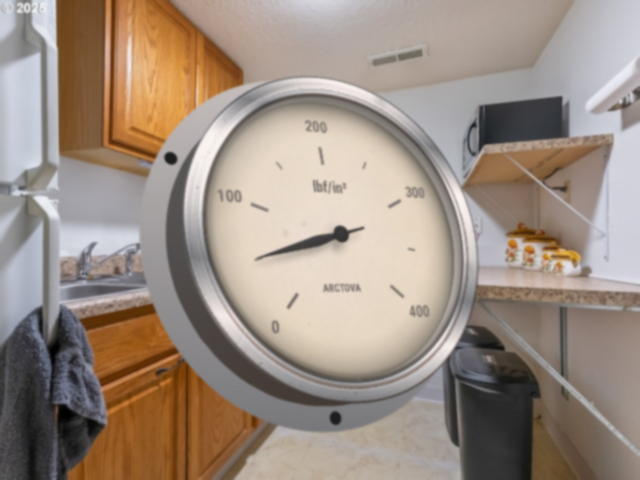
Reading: 50 psi
